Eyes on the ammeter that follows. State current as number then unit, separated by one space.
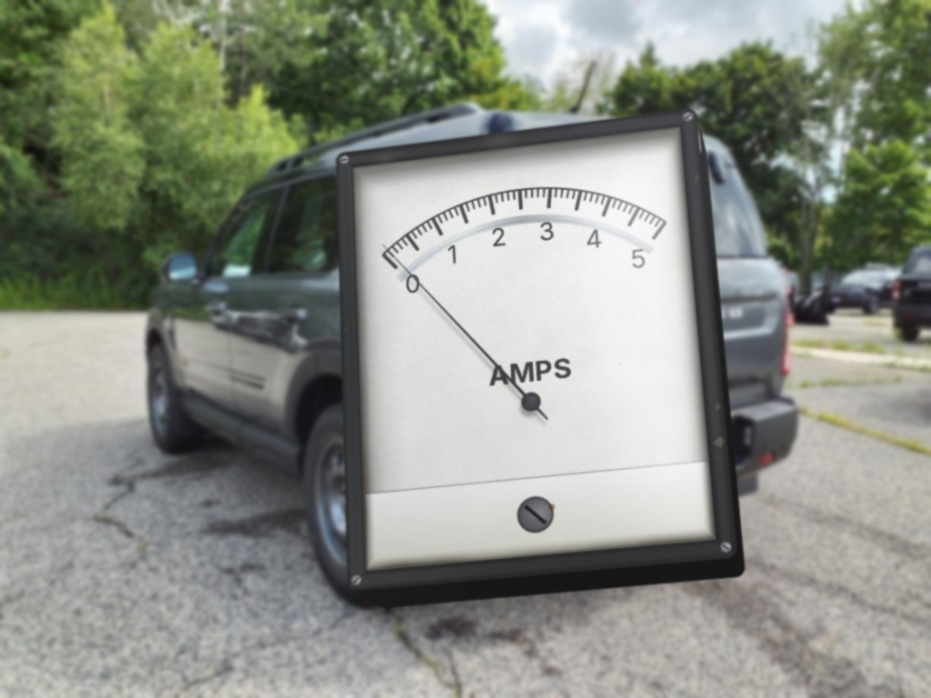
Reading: 0.1 A
